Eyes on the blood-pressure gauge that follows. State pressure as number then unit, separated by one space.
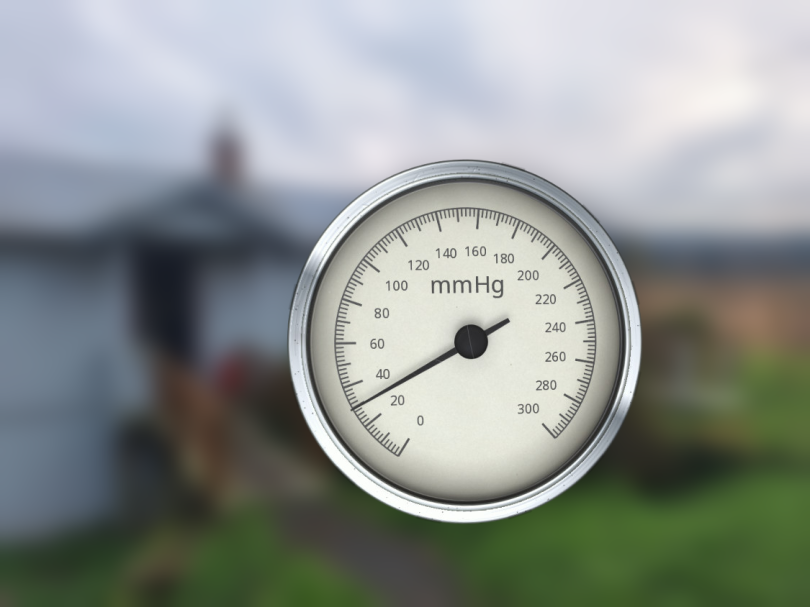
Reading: 30 mmHg
